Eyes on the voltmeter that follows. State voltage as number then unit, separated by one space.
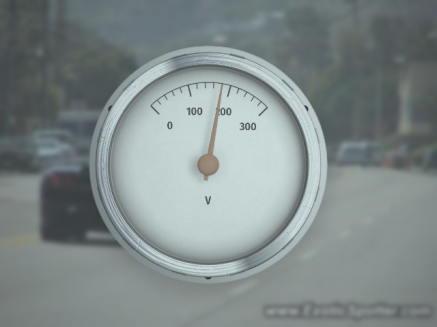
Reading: 180 V
